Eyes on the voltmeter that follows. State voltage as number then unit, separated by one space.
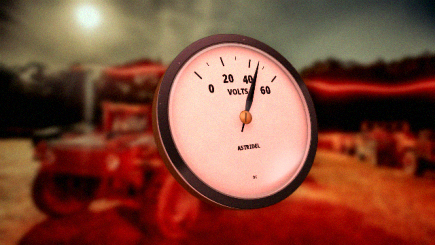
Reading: 45 V
